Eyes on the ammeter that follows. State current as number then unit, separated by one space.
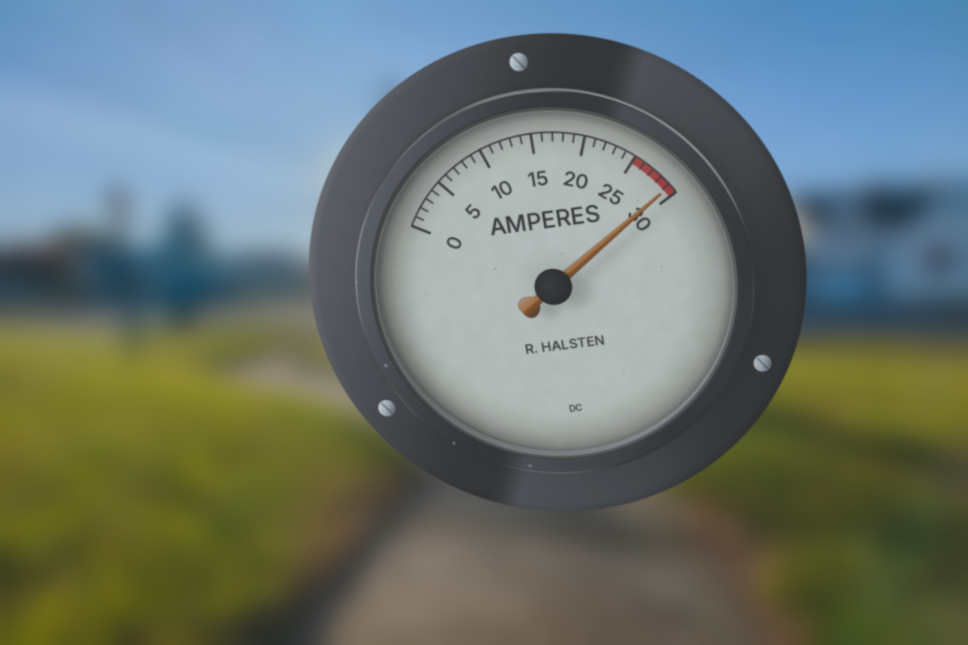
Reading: 29 A
